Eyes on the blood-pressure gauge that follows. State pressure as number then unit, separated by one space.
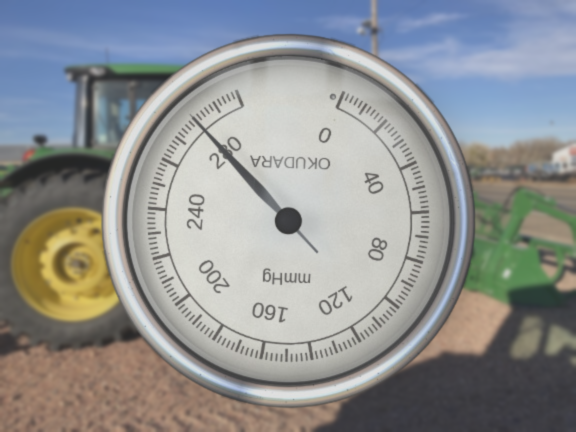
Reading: 280 mmHg
